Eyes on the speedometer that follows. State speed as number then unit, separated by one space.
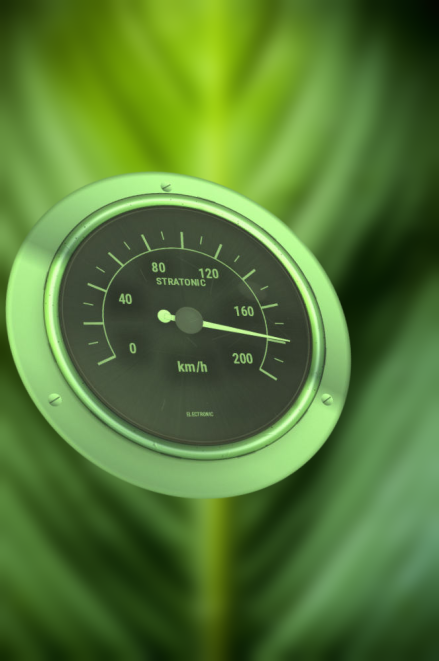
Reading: 180 km/h
